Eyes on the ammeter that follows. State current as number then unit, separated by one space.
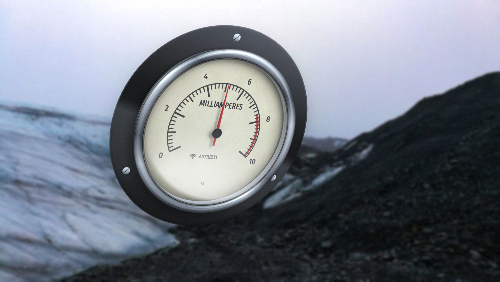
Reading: 5 mA
